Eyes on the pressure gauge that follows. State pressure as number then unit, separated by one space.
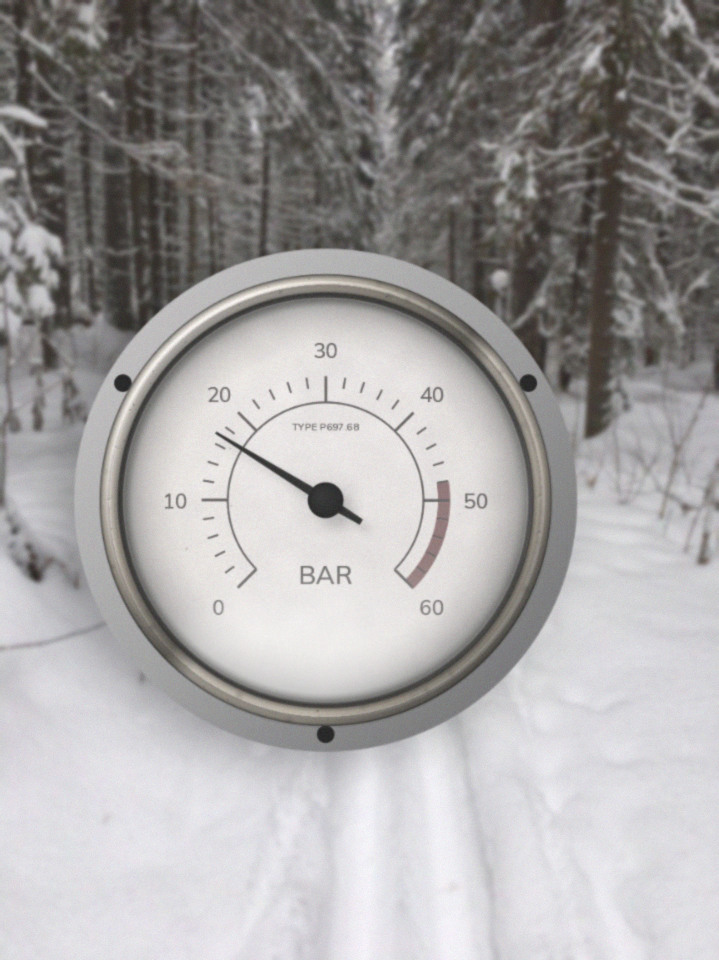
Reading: 17 bar
